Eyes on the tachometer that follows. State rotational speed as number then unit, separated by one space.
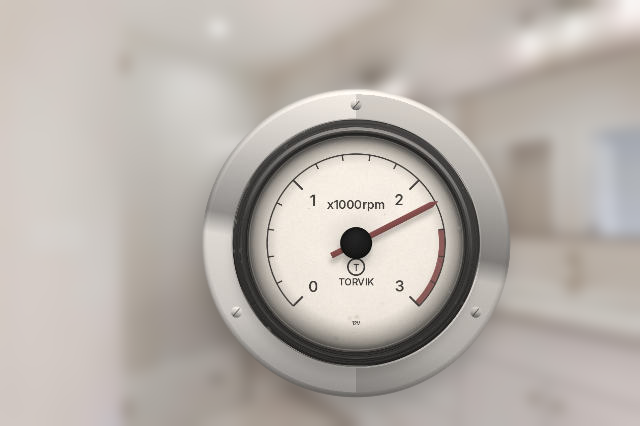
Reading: 2200 rpm
